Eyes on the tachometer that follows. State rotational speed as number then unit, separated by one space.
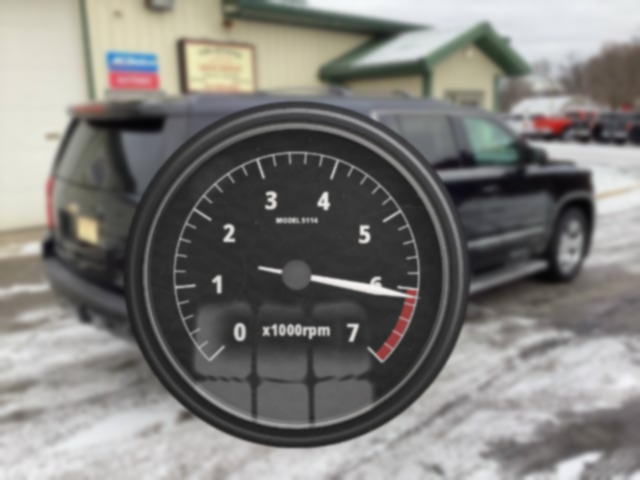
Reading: 6100 rpm
